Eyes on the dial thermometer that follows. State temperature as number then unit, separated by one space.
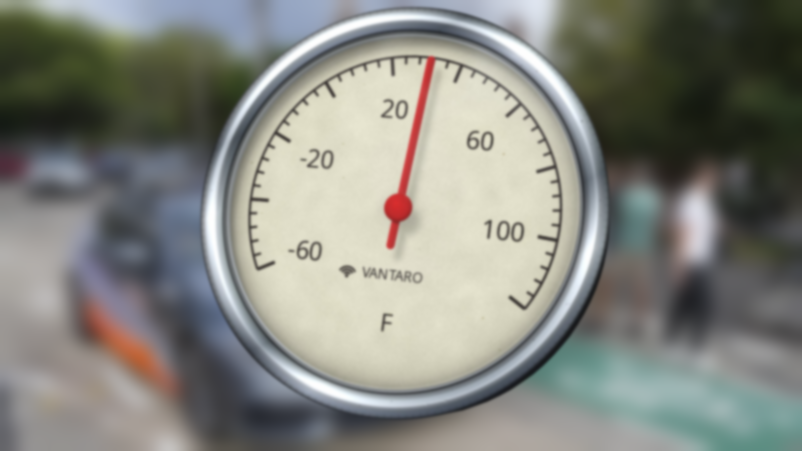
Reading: 32 °F
